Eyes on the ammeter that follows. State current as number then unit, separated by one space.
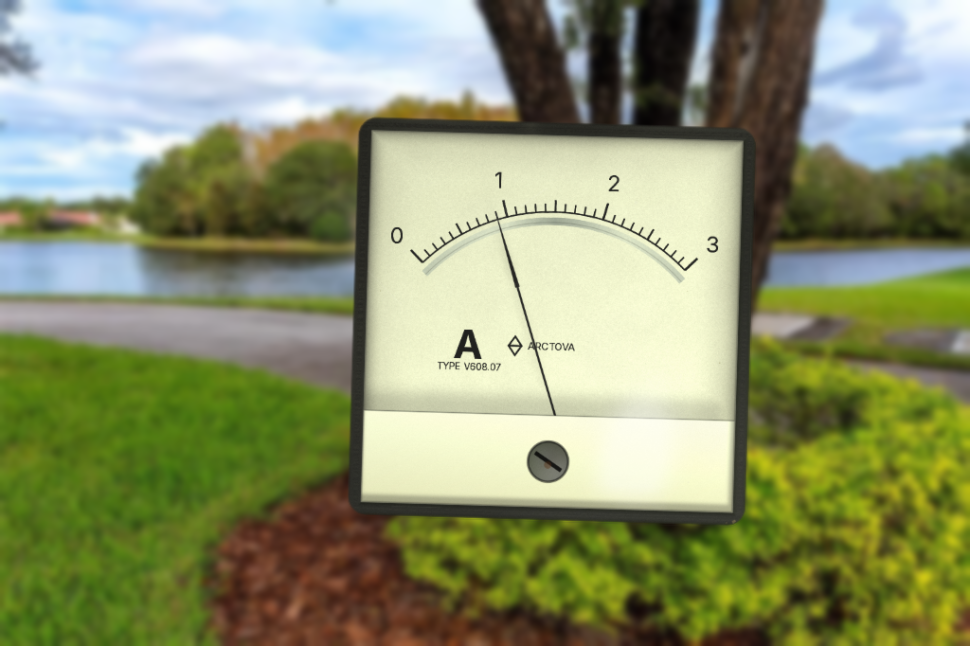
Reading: 0.9 A
